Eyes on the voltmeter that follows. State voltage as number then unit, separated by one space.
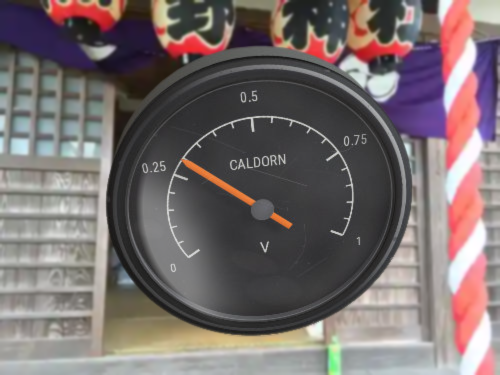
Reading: 0.3 V
